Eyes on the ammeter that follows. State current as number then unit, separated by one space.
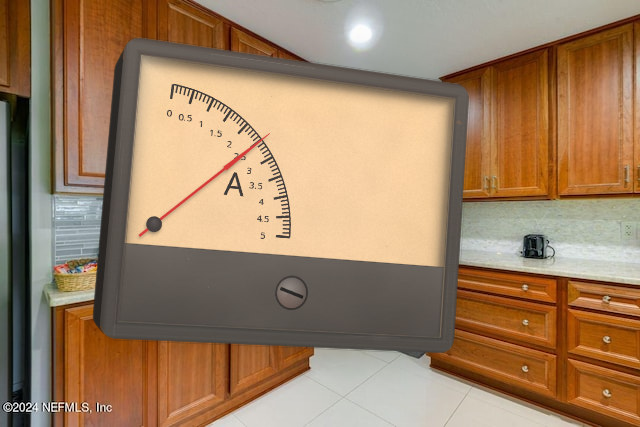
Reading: 2.5 A
